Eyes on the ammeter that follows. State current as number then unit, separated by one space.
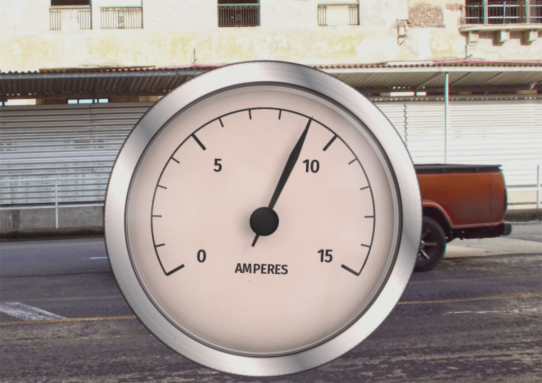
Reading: 9 A
